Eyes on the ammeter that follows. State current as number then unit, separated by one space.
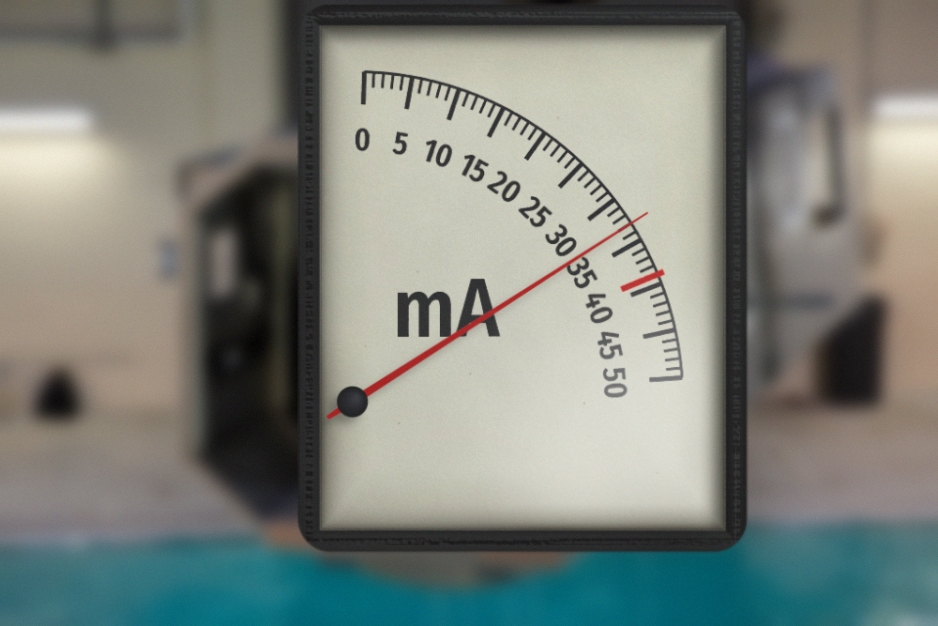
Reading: 33 mA
